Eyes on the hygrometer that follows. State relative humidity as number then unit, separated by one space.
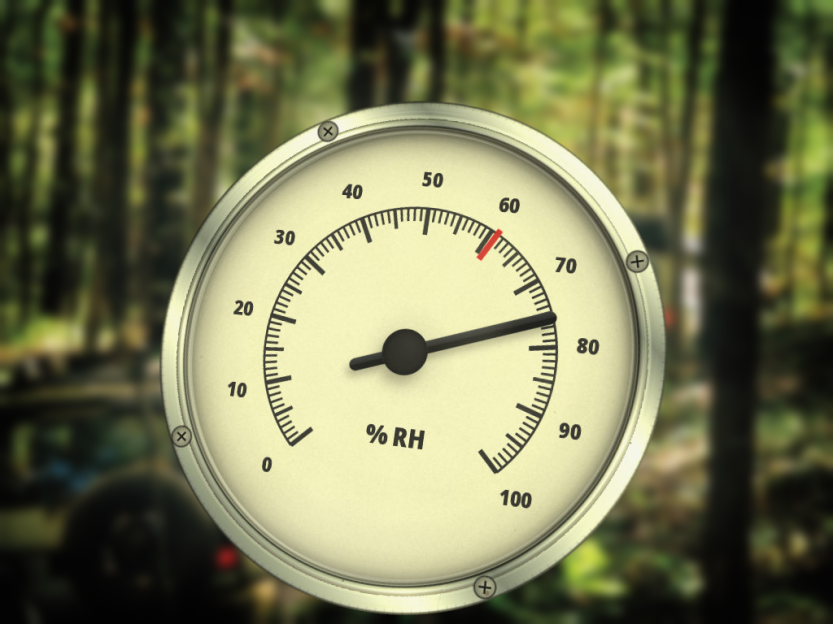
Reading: 76 %
